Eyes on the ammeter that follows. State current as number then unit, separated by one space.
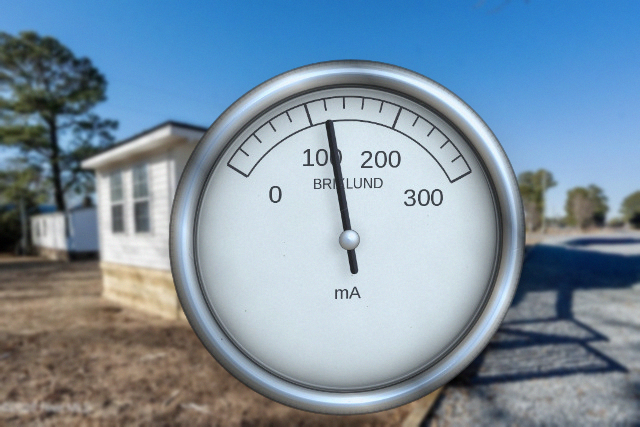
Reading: 120 mA
